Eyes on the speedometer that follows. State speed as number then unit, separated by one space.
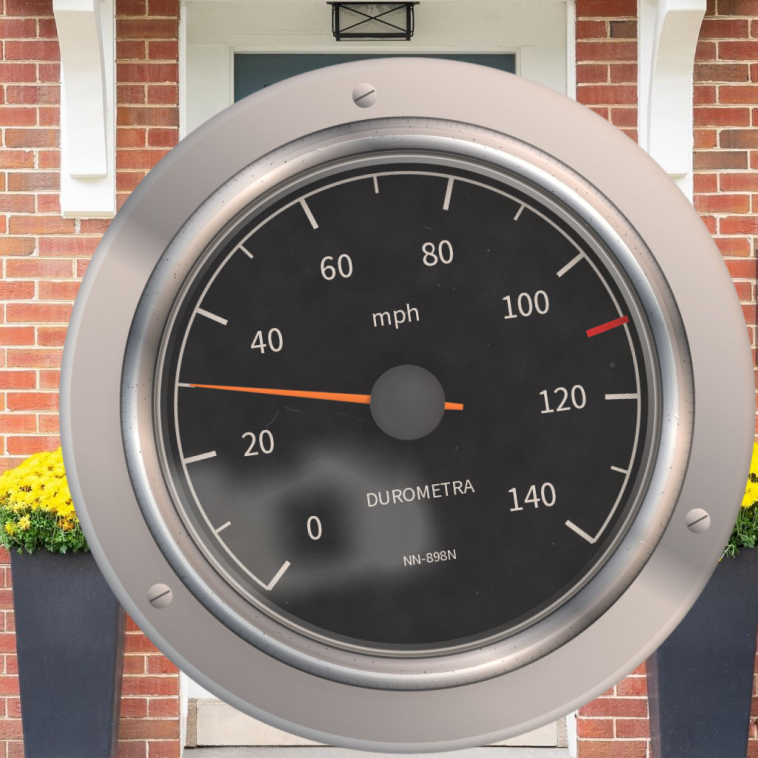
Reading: 30 mph
